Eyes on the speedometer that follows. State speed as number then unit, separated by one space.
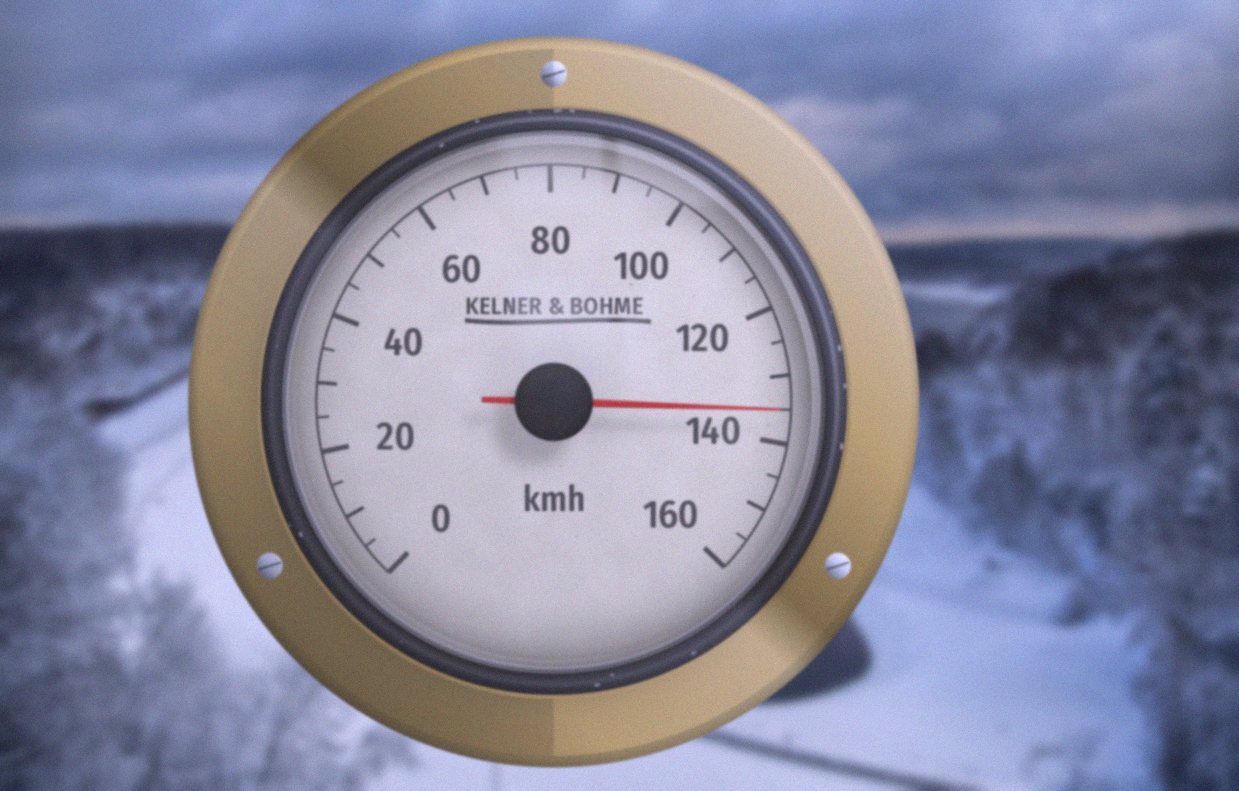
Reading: 135 km/h
